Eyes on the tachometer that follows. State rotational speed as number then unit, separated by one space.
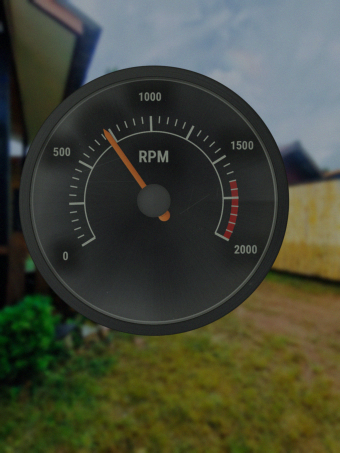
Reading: 725 rpm
